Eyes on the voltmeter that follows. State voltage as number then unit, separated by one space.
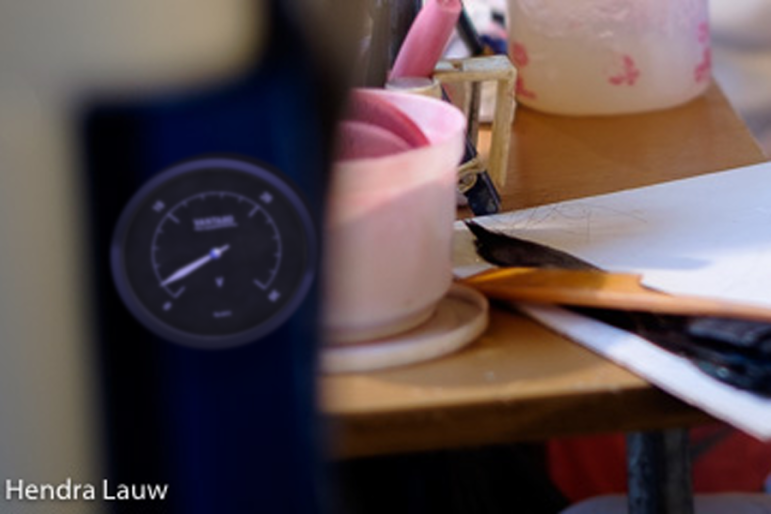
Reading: 2 V
